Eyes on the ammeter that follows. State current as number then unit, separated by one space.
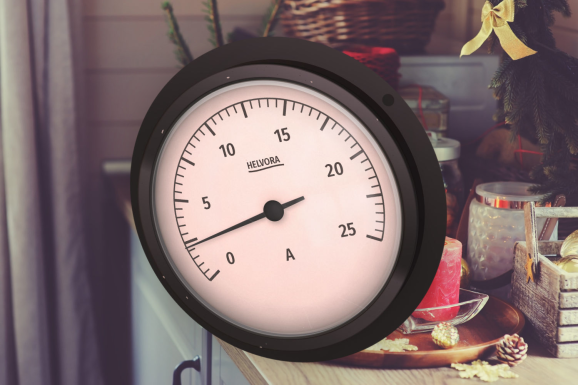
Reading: 2.25 A
